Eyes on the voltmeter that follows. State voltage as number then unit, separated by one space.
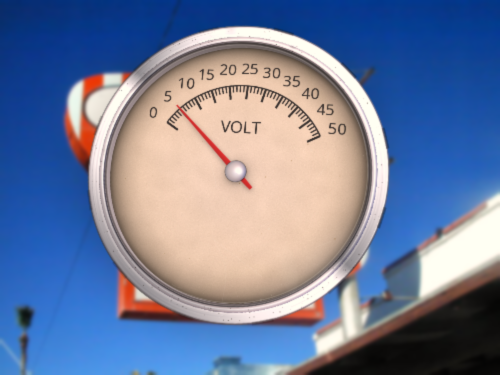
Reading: 5 V
